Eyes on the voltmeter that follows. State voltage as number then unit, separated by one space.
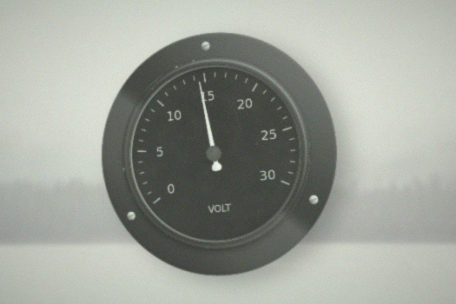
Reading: 14.5 V
